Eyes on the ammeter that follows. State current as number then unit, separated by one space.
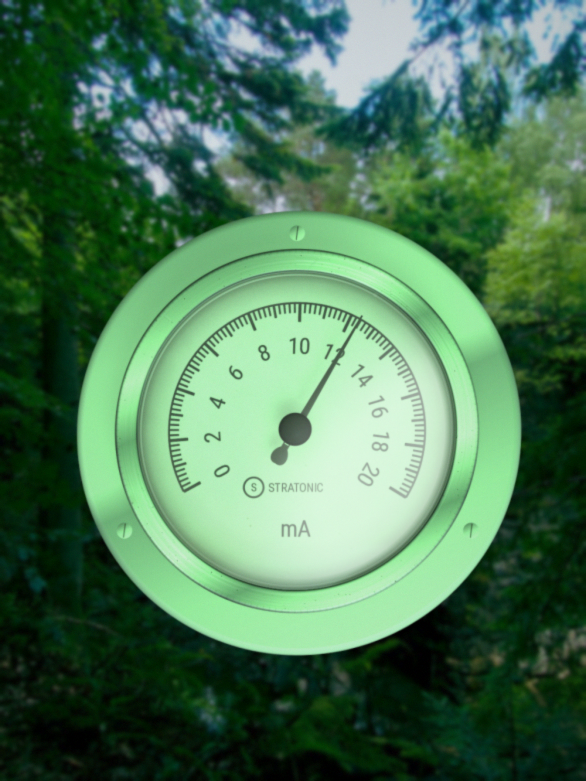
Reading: 12.4 mA
